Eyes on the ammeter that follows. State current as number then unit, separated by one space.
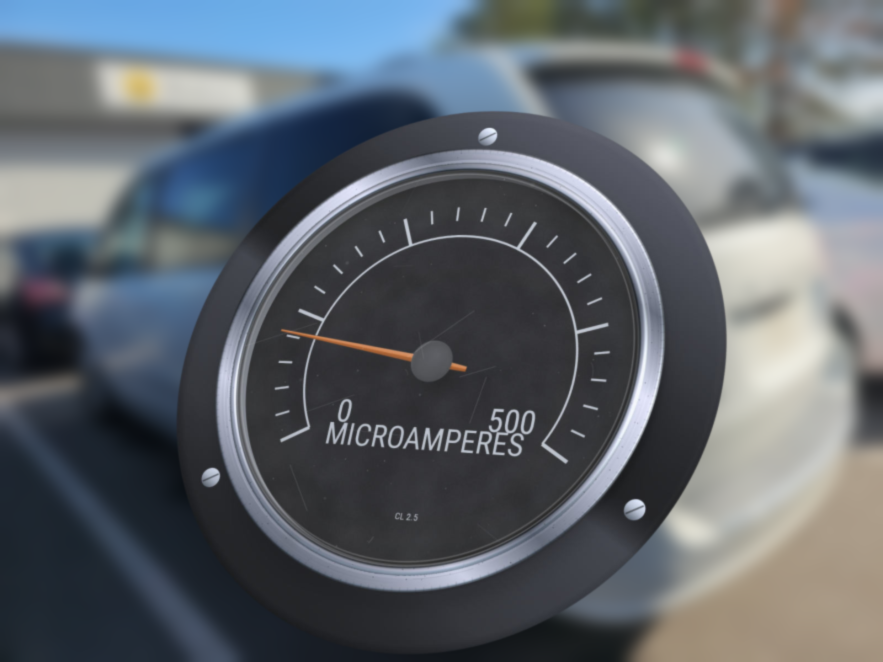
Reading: 80 µA
